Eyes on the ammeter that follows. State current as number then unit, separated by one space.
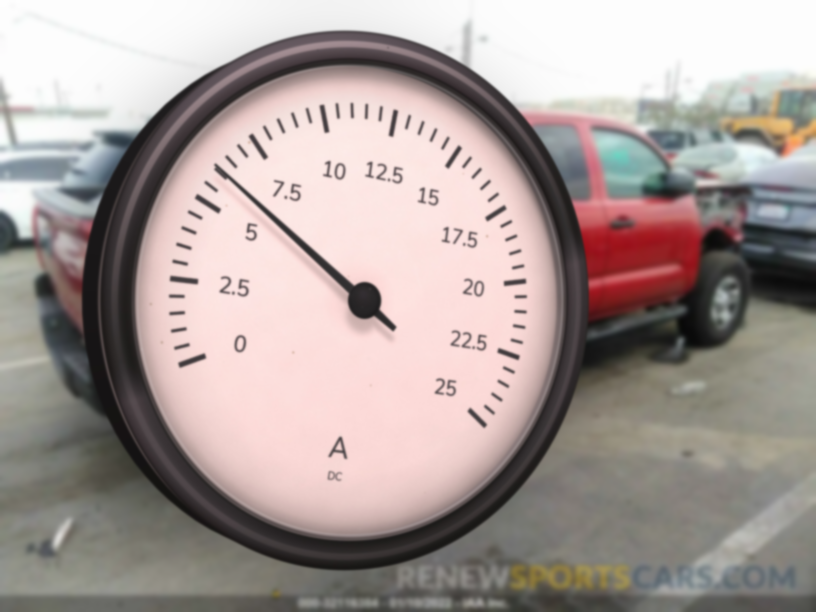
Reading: 6 A
